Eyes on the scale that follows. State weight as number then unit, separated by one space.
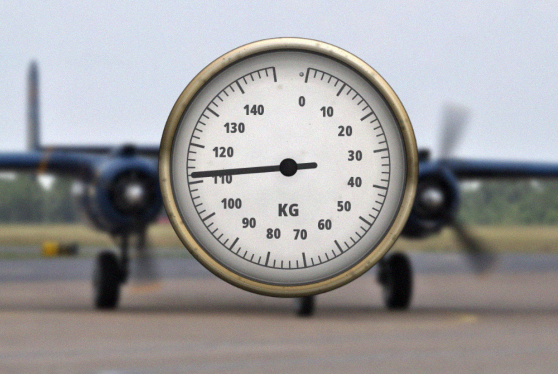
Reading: 112 kg
